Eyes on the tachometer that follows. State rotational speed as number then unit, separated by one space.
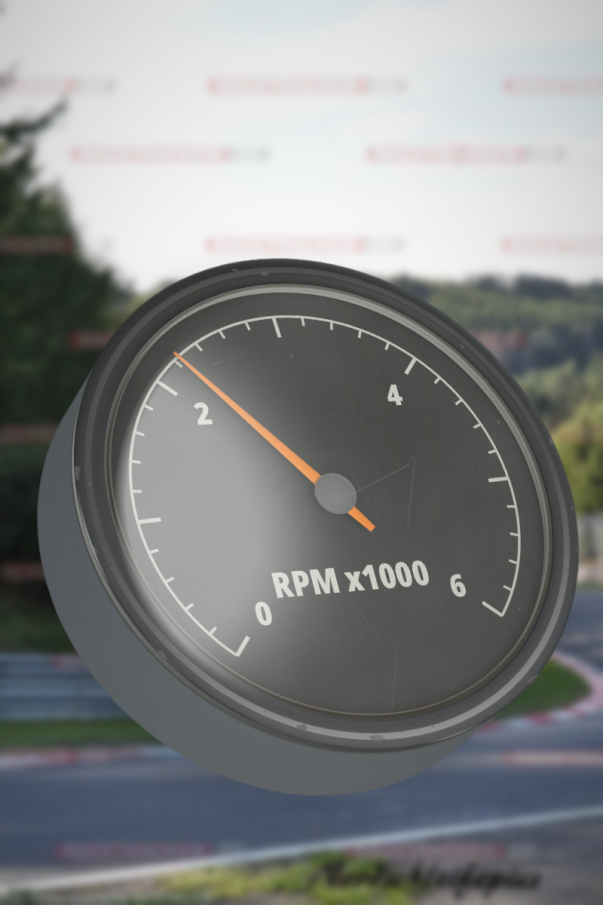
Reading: 2200 rpm
